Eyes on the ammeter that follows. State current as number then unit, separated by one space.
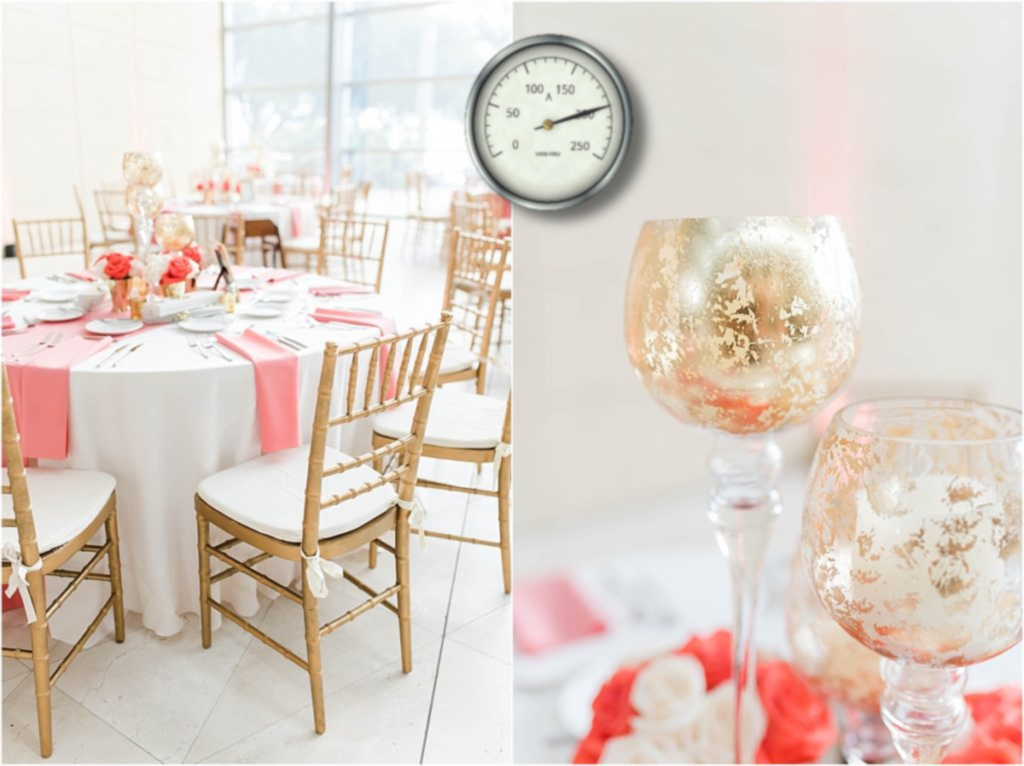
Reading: 200 A
